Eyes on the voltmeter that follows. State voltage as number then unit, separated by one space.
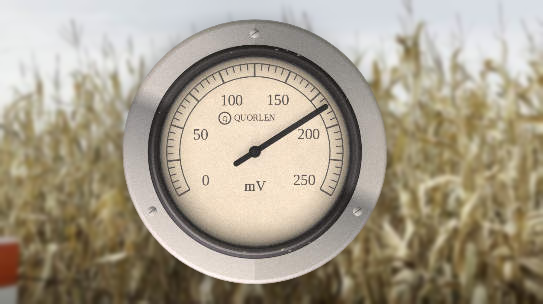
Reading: 185 mV
